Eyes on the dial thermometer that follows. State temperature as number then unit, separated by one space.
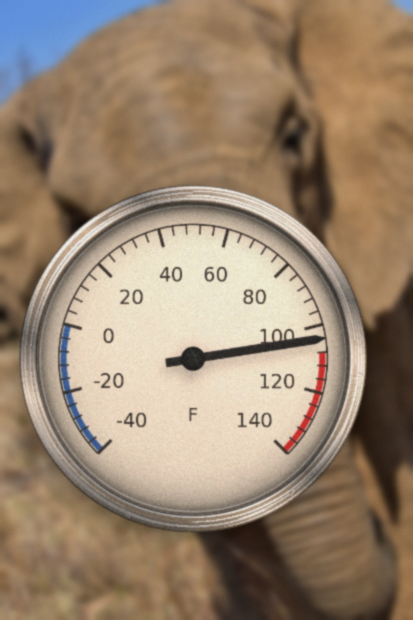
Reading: 104 °F
